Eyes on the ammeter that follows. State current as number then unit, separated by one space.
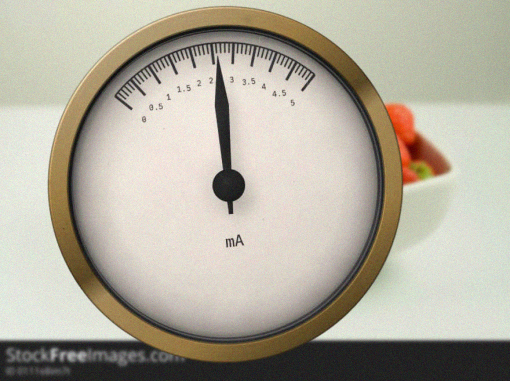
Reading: 2.6 mA
